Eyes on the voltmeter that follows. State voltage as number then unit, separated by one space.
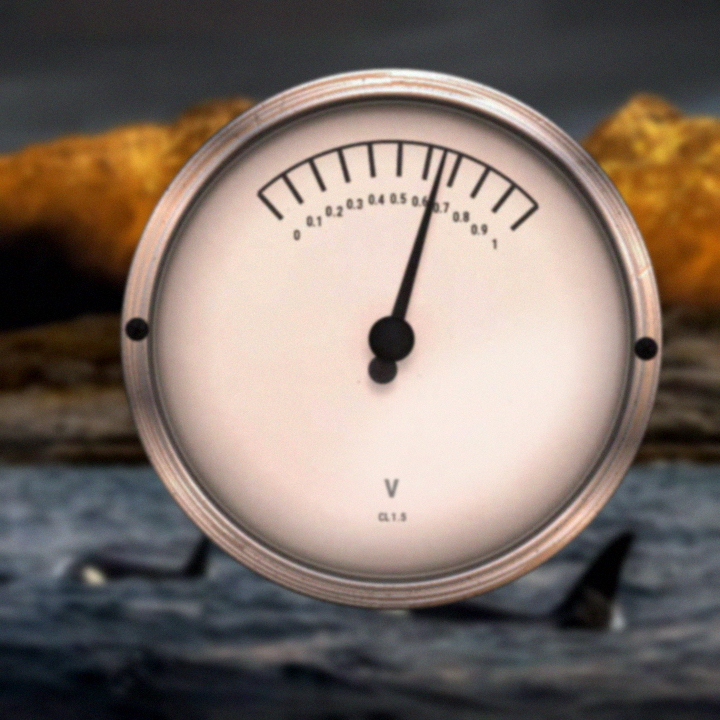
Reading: 0.65 V
